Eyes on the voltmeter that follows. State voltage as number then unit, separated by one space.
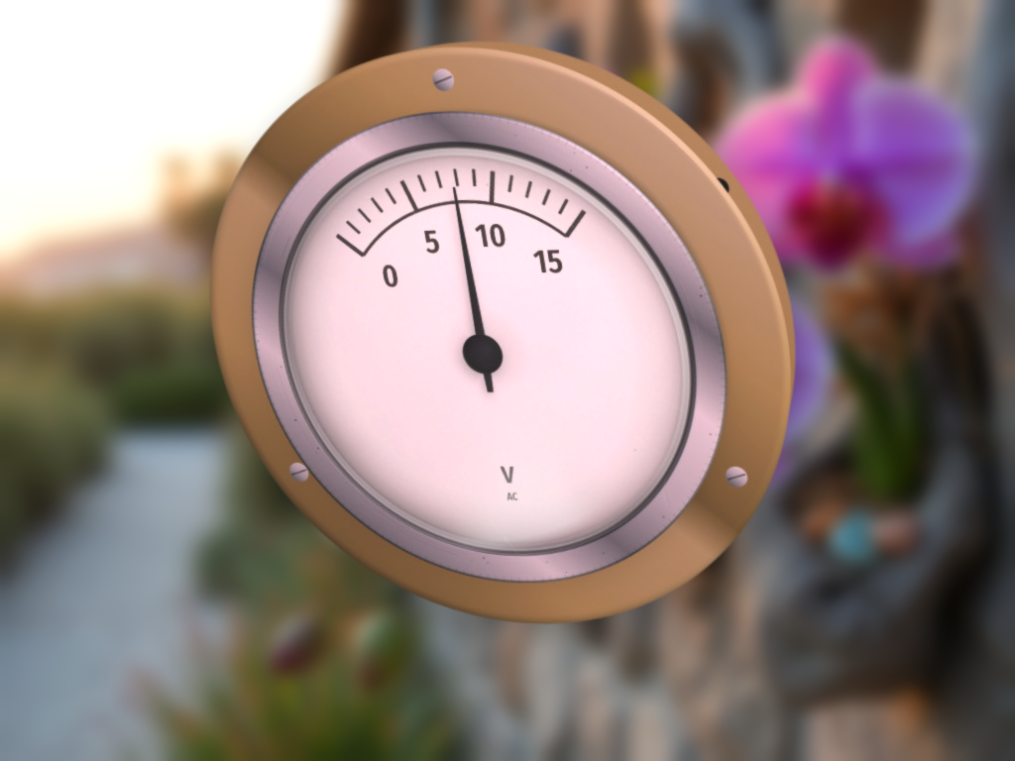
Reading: 8 V
